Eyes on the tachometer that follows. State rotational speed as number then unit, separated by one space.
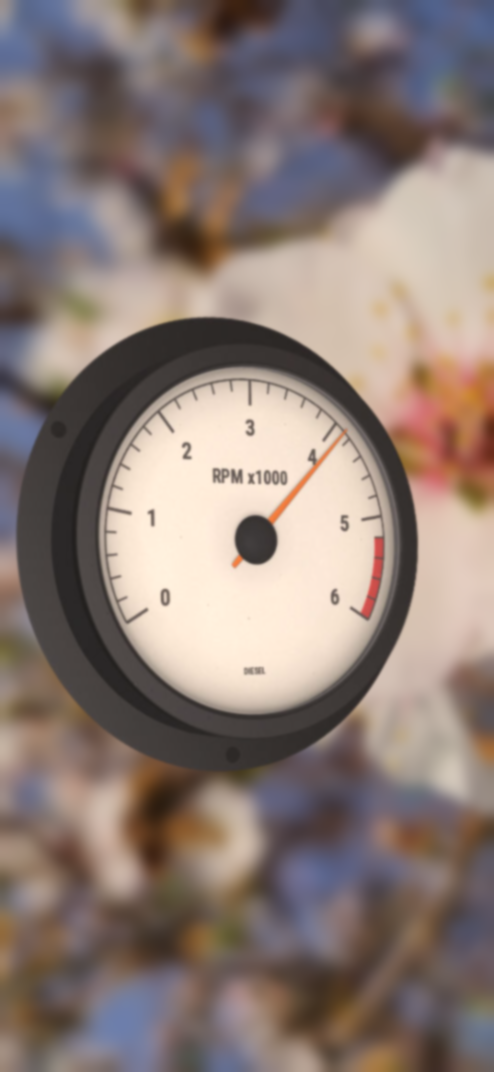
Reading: 4100 rpm
